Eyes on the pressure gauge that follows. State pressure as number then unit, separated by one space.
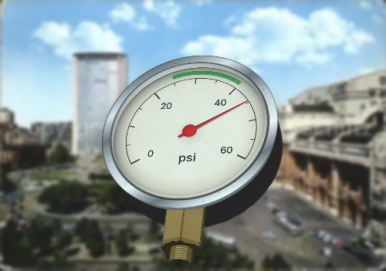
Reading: 45 psi
